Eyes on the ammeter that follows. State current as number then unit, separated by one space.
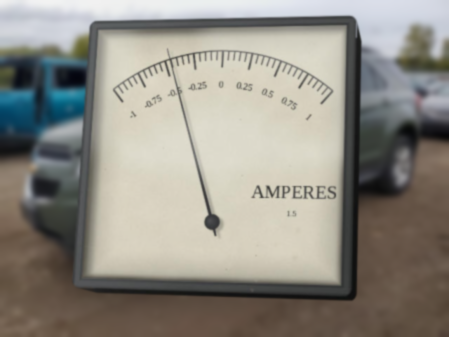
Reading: -0.45 A
